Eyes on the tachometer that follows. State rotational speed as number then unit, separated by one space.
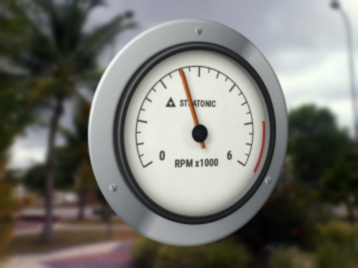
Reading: 2500 rpm
